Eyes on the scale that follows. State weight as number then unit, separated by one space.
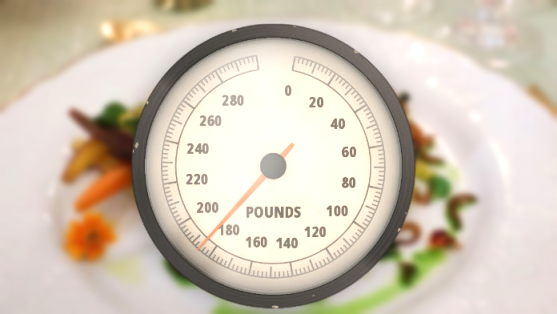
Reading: 186 lb
